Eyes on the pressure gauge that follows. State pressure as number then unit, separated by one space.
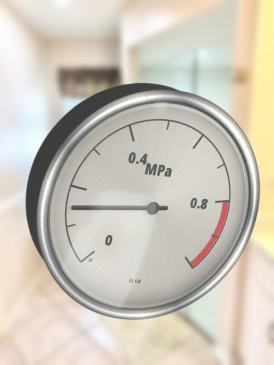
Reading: 0.15 MPa
